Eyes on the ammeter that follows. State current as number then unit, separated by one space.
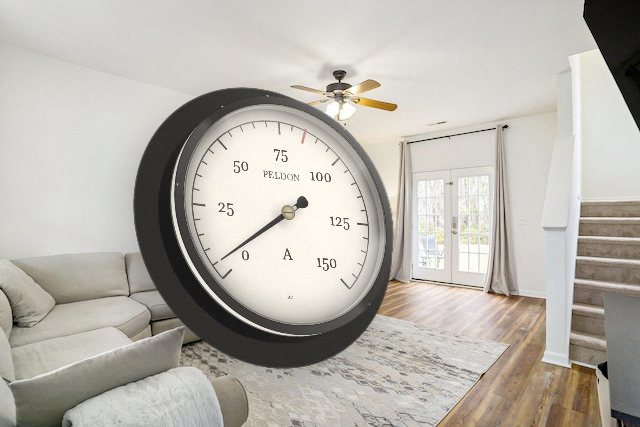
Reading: 5 A
